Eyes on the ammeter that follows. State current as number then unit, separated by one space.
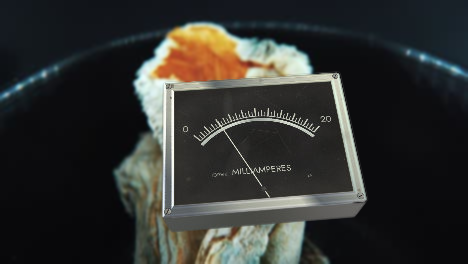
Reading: 4 mA
